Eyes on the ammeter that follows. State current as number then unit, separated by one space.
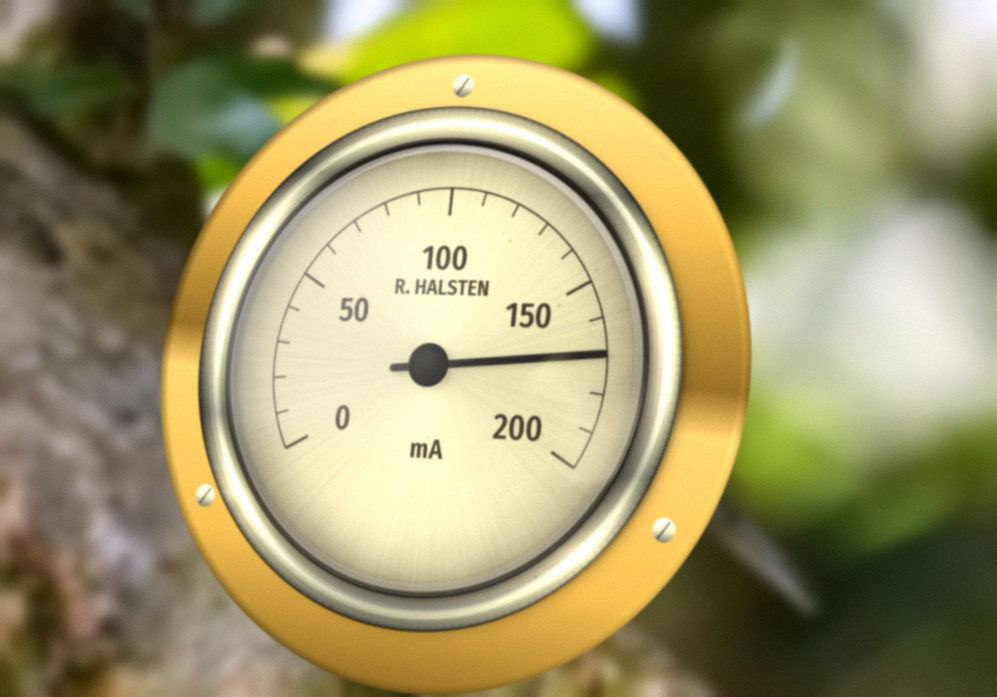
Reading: 170 mA
